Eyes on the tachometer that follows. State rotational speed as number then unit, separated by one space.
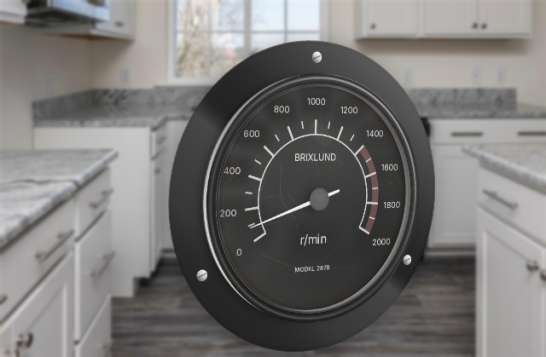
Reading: 100 rpm
